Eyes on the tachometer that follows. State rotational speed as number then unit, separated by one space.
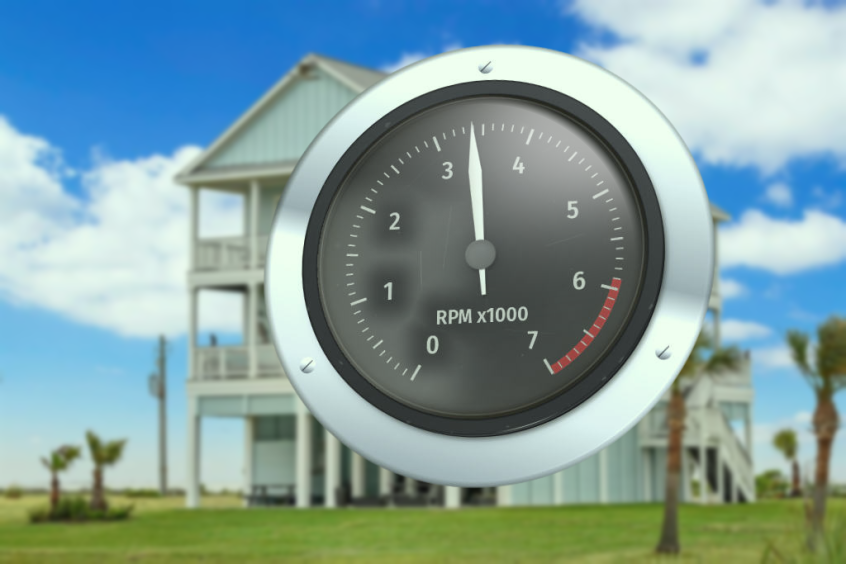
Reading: 3400 rpm
